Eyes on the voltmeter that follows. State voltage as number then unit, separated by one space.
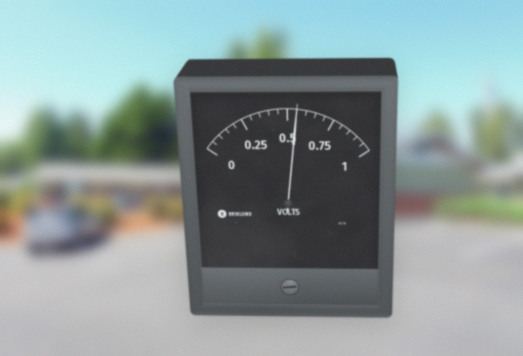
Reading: 0.55 V
